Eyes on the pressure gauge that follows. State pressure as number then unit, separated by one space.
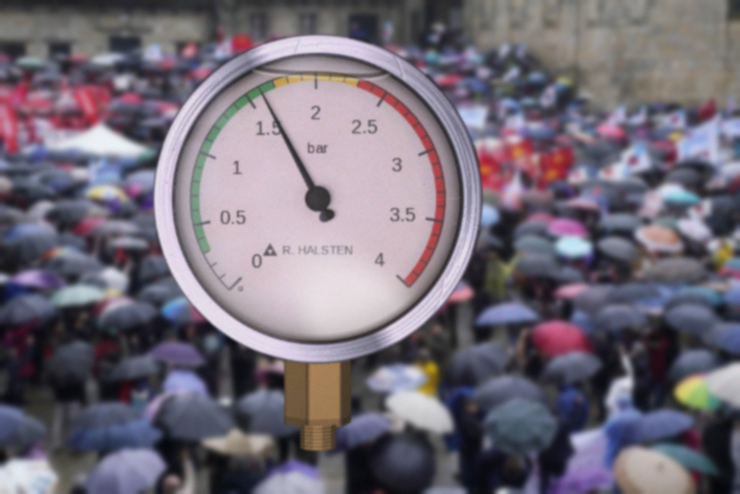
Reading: 1.6 bar
